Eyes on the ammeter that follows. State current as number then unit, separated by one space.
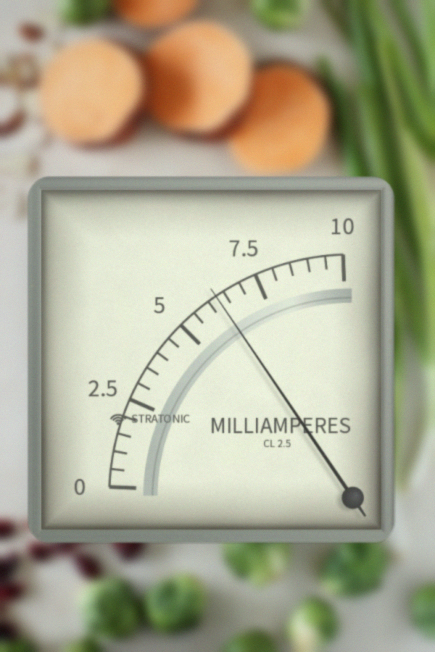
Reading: 6.25 mA
